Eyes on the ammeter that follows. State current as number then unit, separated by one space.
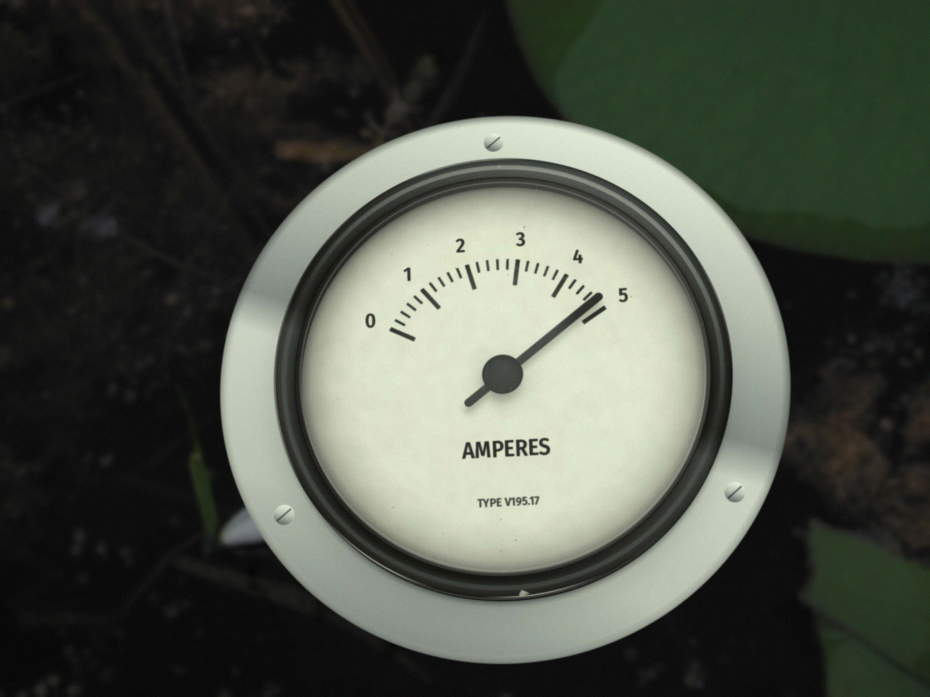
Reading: 4.8 A
